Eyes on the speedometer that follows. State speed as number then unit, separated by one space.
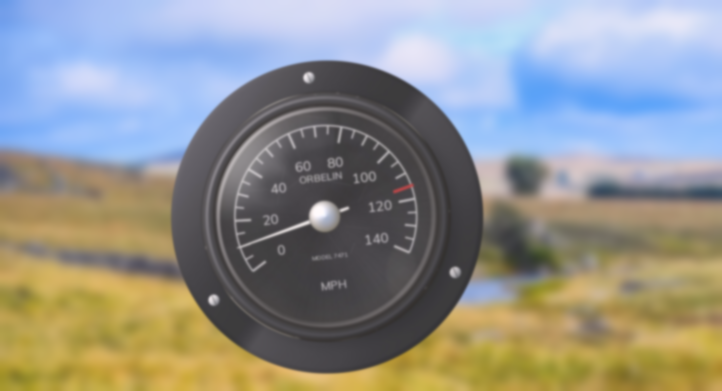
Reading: 10 mph
